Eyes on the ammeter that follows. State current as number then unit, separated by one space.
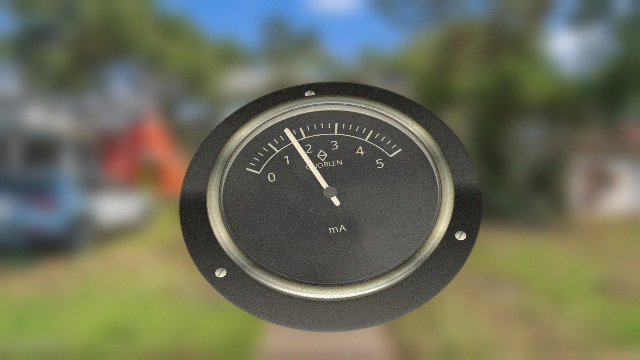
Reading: 1.6 mA
